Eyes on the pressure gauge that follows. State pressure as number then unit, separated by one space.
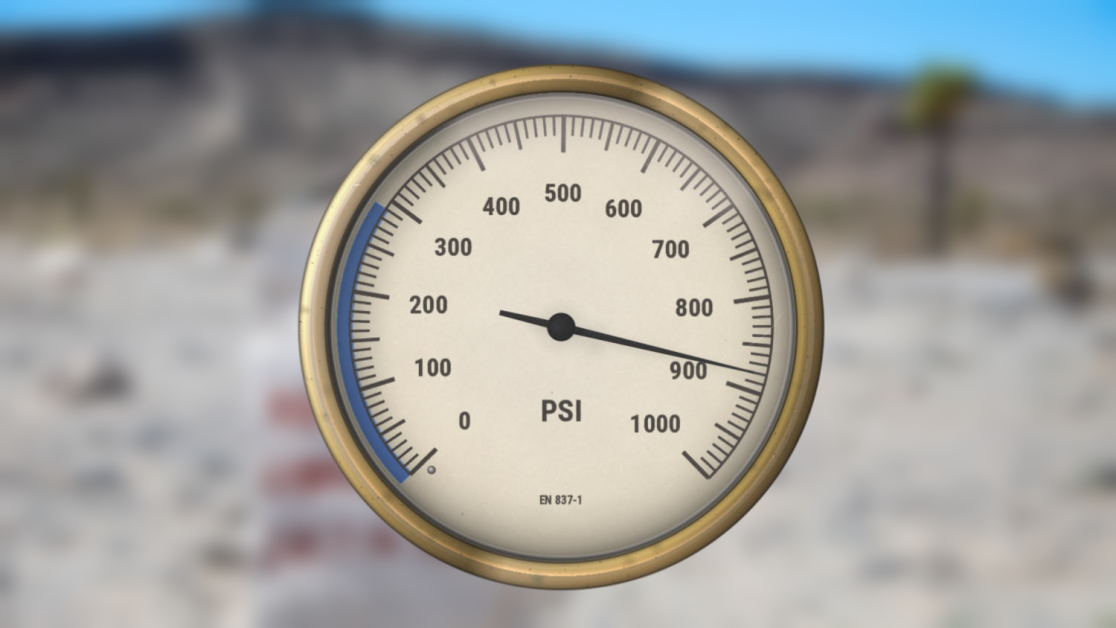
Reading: 880 psi
